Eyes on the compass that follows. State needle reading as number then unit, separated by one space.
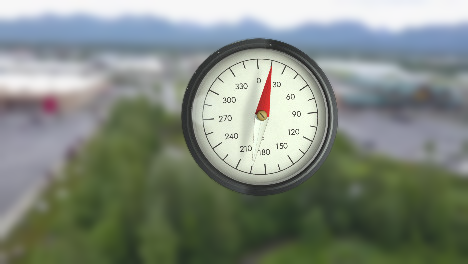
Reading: 15 °
